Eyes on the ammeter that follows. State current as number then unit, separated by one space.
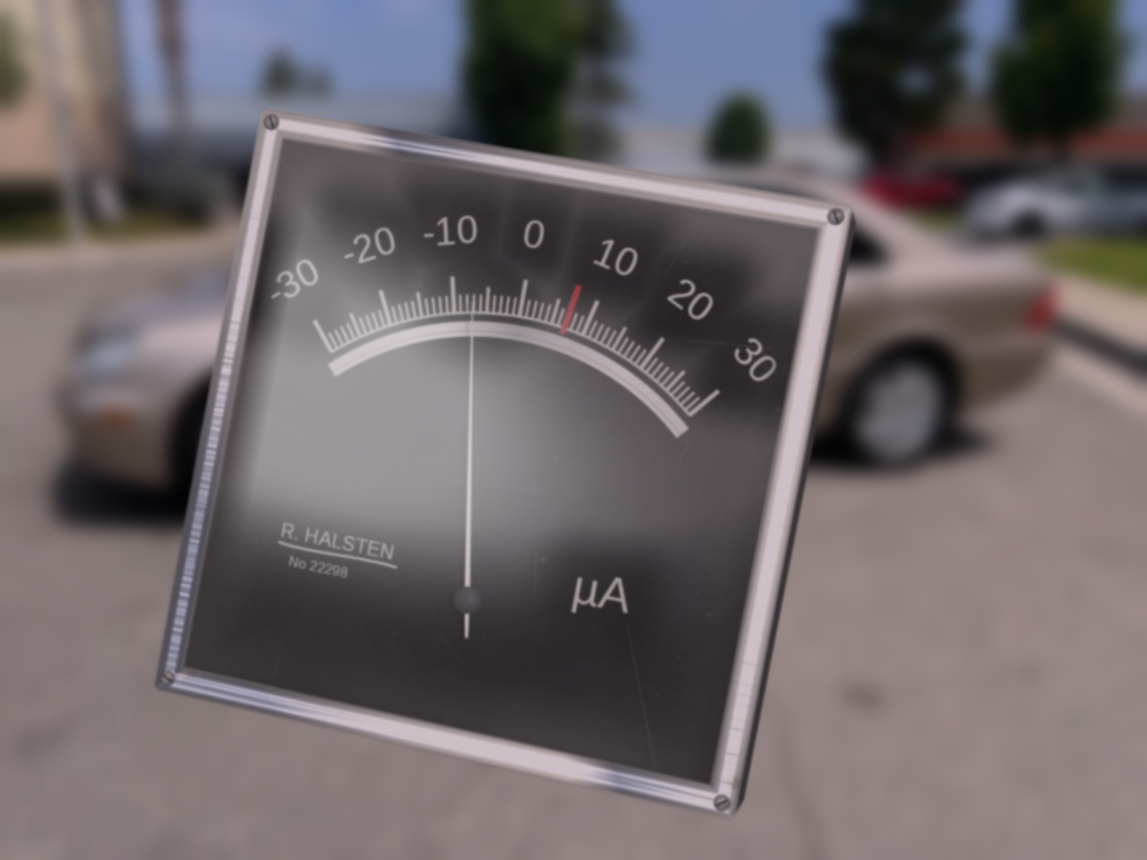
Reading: -7 µA
